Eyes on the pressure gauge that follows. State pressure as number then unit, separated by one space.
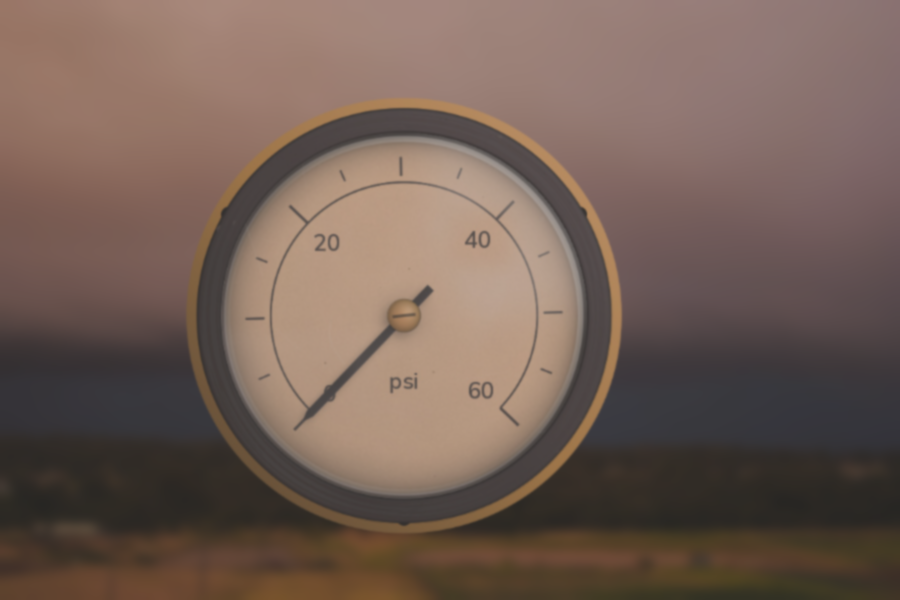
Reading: 0 psi
